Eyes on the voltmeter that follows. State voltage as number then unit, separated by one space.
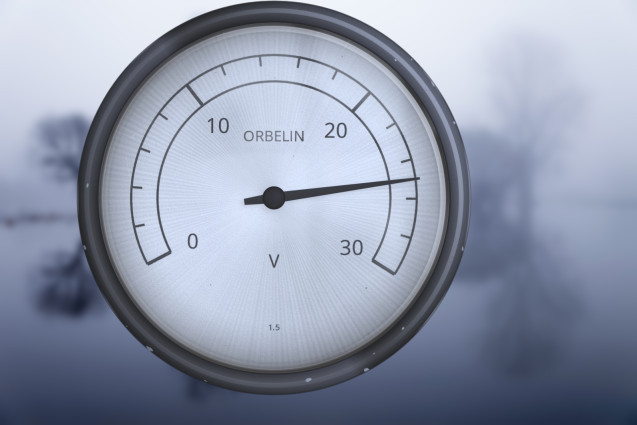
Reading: 25 V
